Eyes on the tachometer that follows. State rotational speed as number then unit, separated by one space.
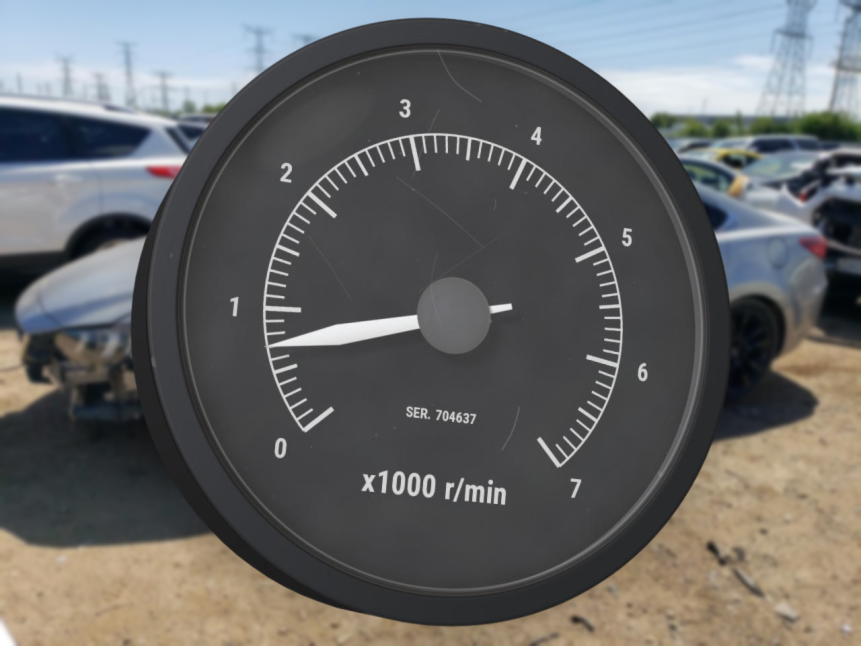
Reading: 700 rpm
